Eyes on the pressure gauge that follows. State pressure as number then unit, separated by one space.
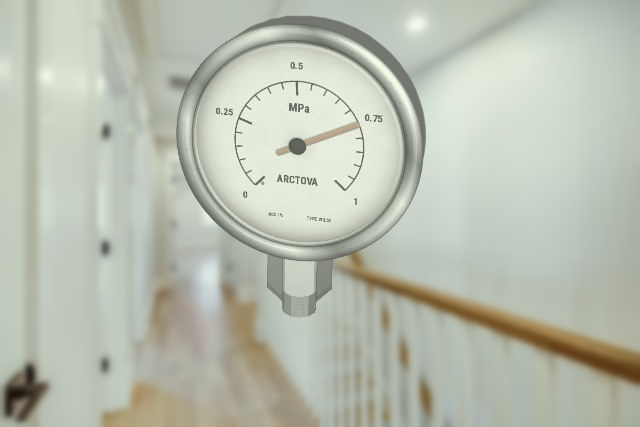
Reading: 0.75 MPa
